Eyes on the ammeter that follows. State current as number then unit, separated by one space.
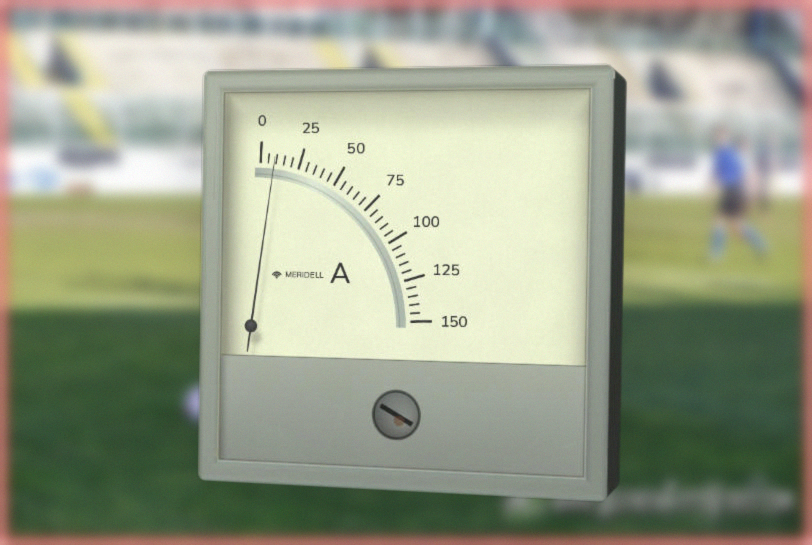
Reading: 10 A
